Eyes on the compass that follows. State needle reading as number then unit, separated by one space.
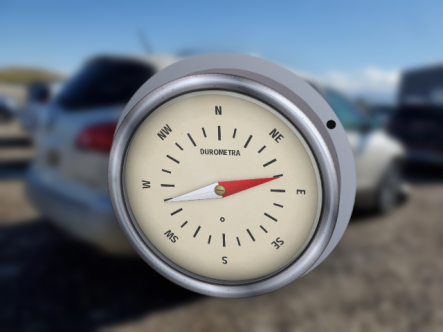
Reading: 75 °
